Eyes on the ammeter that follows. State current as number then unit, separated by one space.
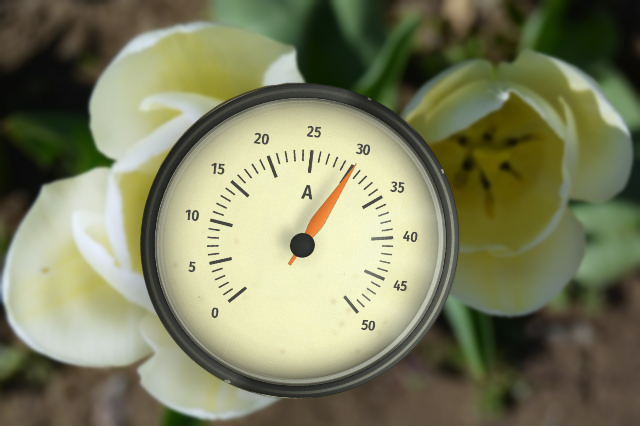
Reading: 30 A
